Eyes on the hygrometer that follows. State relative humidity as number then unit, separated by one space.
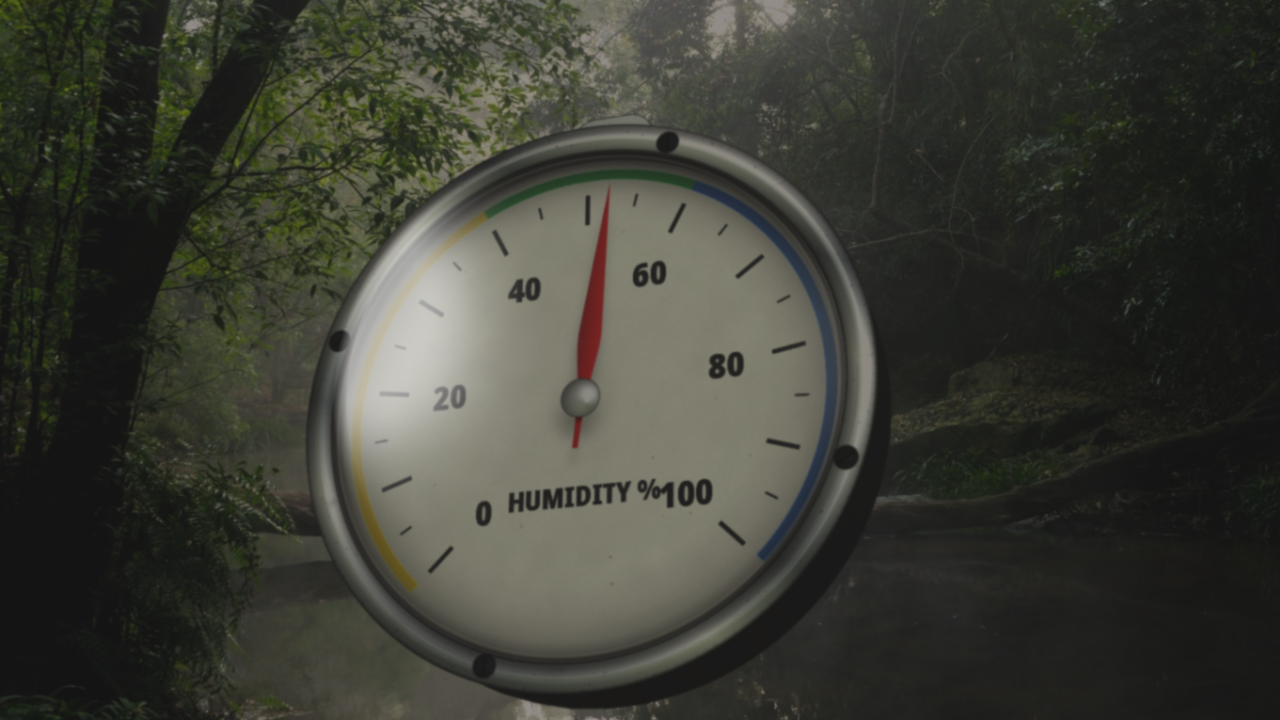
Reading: 52.5 %
